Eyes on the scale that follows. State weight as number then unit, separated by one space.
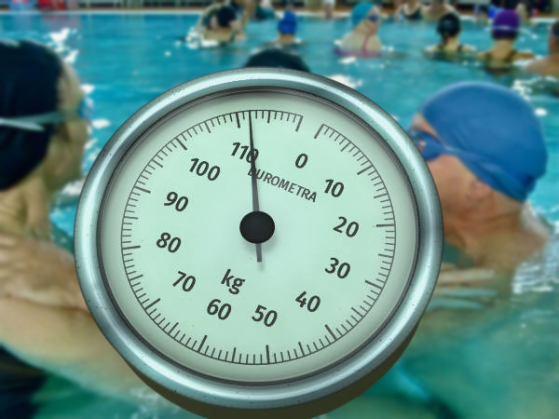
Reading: 112 kg
